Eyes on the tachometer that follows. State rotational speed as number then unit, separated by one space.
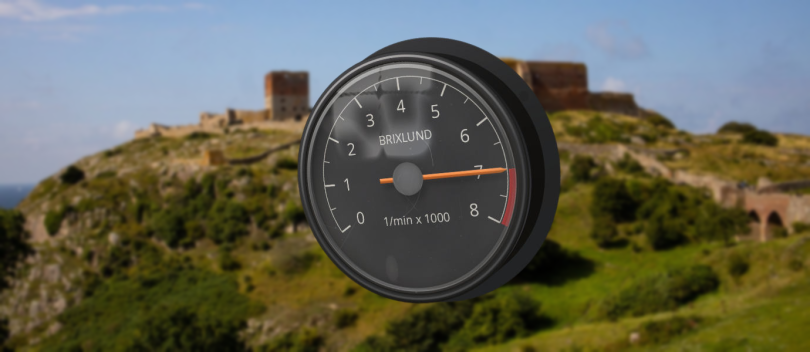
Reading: 7000 rpm
